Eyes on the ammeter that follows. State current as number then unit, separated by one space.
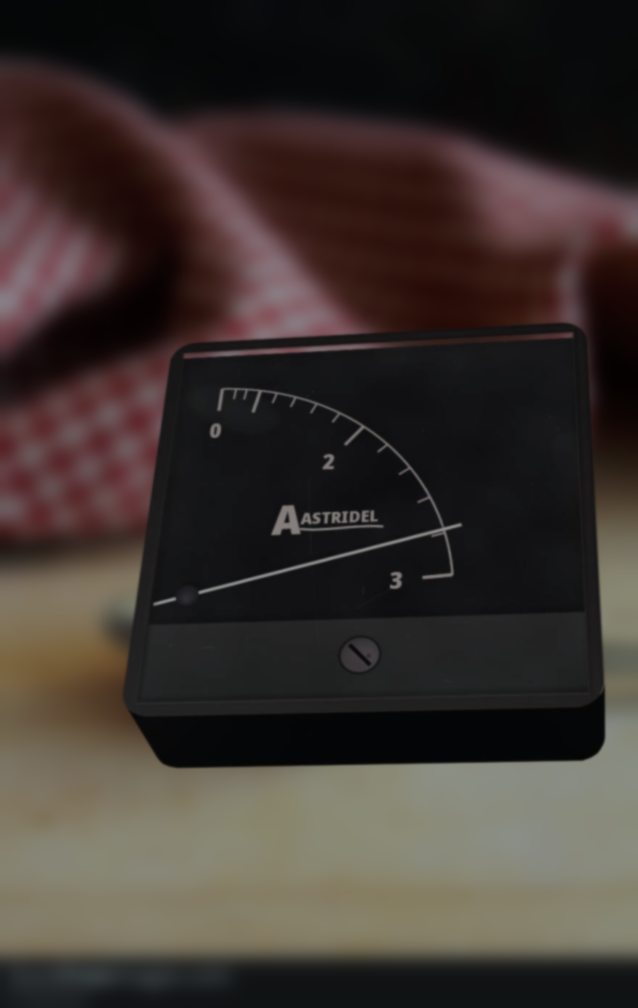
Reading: 2.8 A
